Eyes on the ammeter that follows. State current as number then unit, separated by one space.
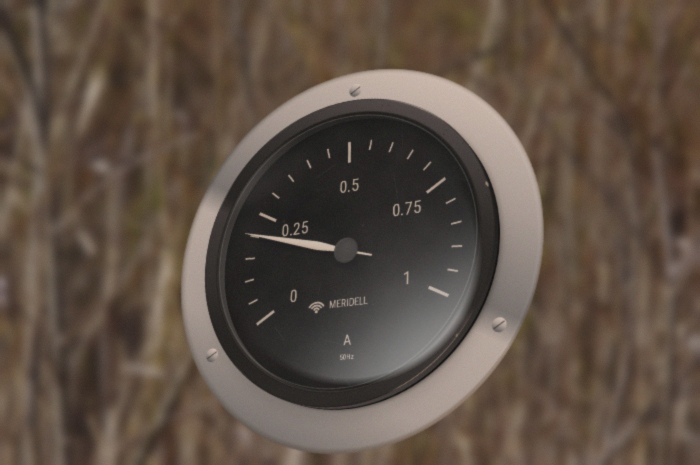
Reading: 0.2 A
